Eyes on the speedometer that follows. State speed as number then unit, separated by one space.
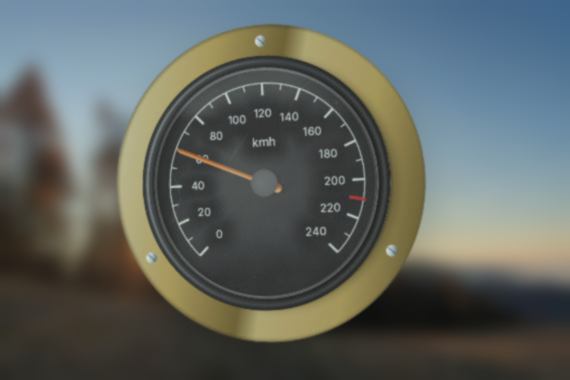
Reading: 60 km/h
